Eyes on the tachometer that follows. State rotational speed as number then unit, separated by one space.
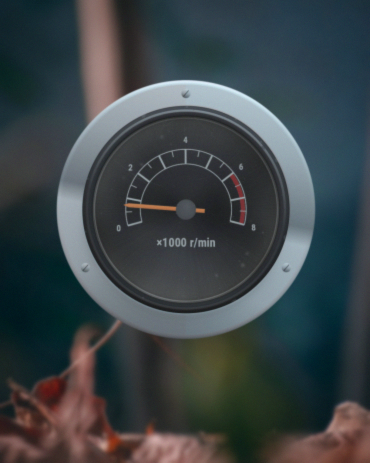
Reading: 750 rpm
